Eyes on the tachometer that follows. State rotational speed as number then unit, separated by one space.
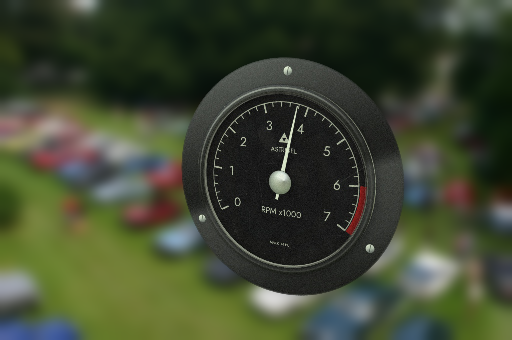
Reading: 3800 rpm
